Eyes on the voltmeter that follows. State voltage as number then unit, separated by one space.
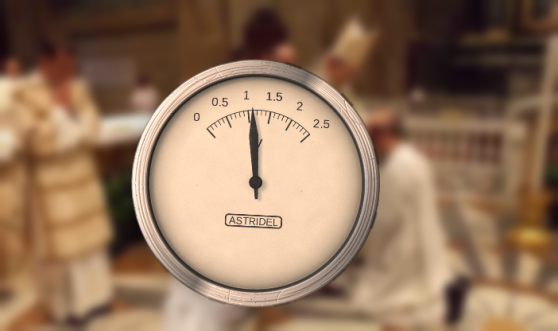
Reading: 1.1 V
